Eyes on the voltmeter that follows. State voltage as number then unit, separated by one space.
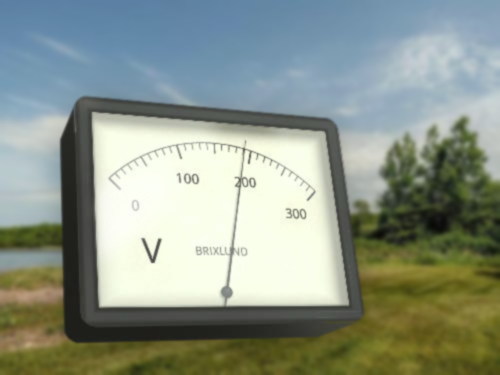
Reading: 190 V
